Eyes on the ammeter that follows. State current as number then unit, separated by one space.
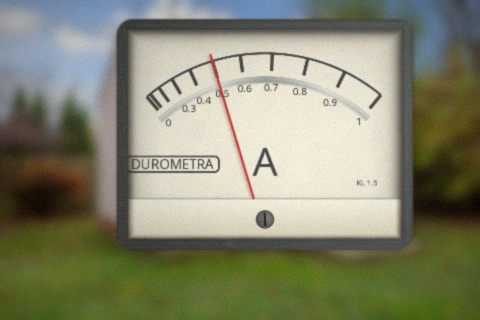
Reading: 0.5 A
